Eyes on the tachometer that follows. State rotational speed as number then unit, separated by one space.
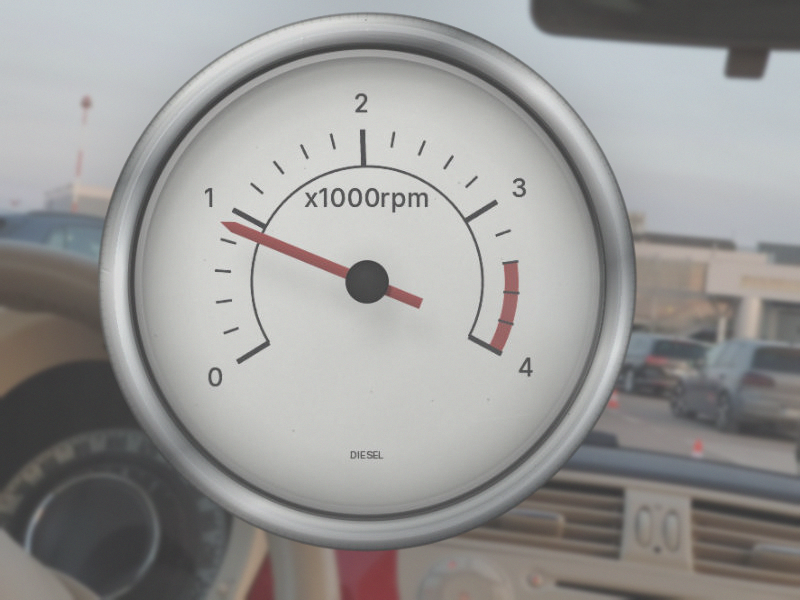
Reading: 900 rpm
